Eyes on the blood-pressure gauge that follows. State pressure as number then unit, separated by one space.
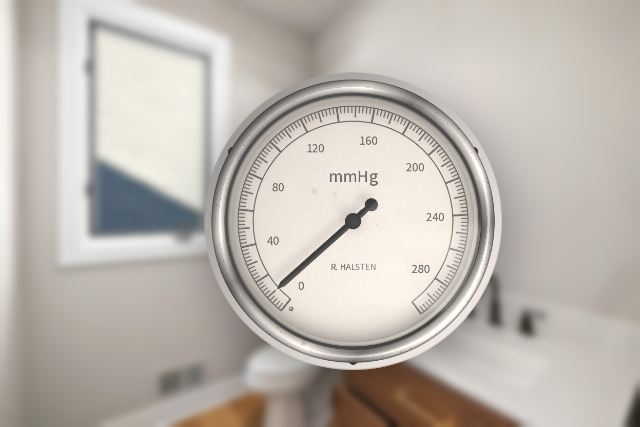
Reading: 10 mmHg
